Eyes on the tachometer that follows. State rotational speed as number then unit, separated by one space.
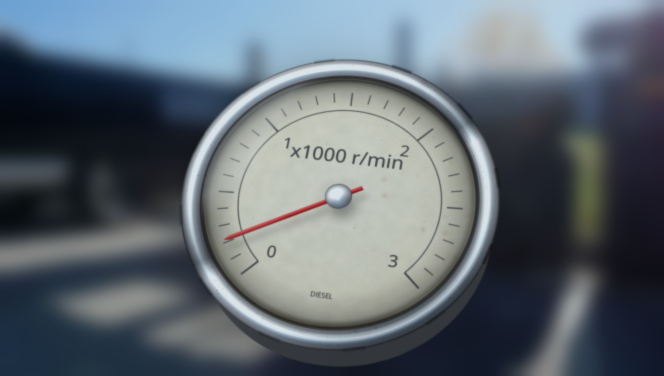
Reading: 200 rpm
